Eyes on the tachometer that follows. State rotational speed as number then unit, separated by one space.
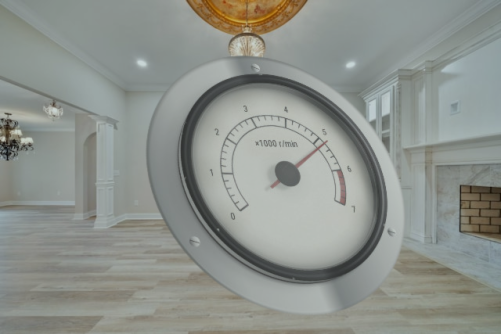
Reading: 5200 rpm
